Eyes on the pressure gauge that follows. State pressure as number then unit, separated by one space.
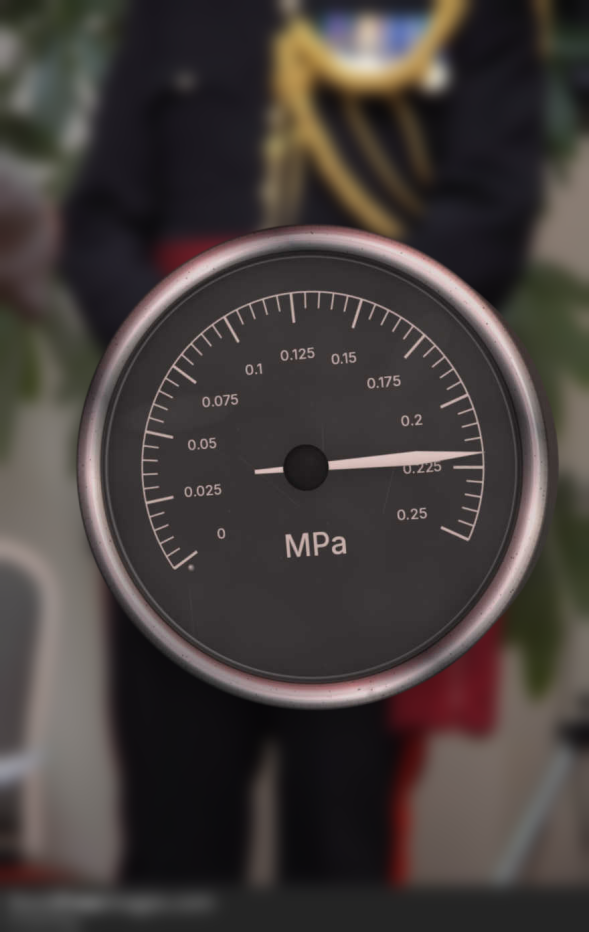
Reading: 0.22 MPa
